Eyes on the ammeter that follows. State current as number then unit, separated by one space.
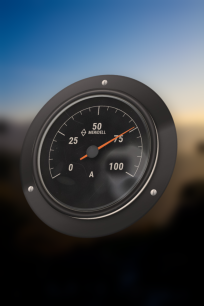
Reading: 75 A
